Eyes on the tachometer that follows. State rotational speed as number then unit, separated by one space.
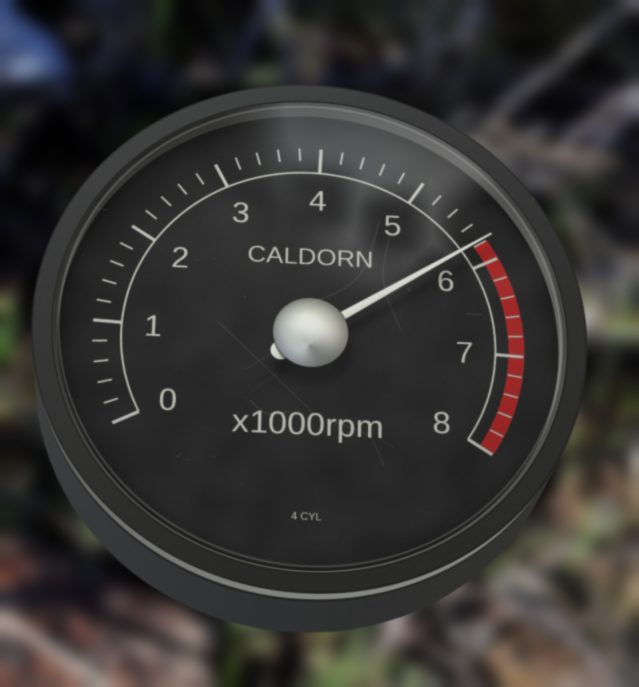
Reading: 5800 rpm
